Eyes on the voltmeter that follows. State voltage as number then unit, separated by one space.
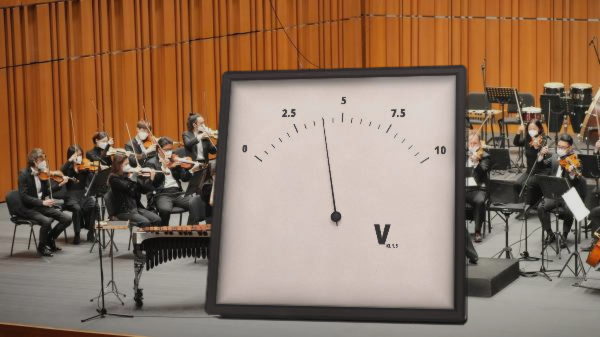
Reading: 4 V
